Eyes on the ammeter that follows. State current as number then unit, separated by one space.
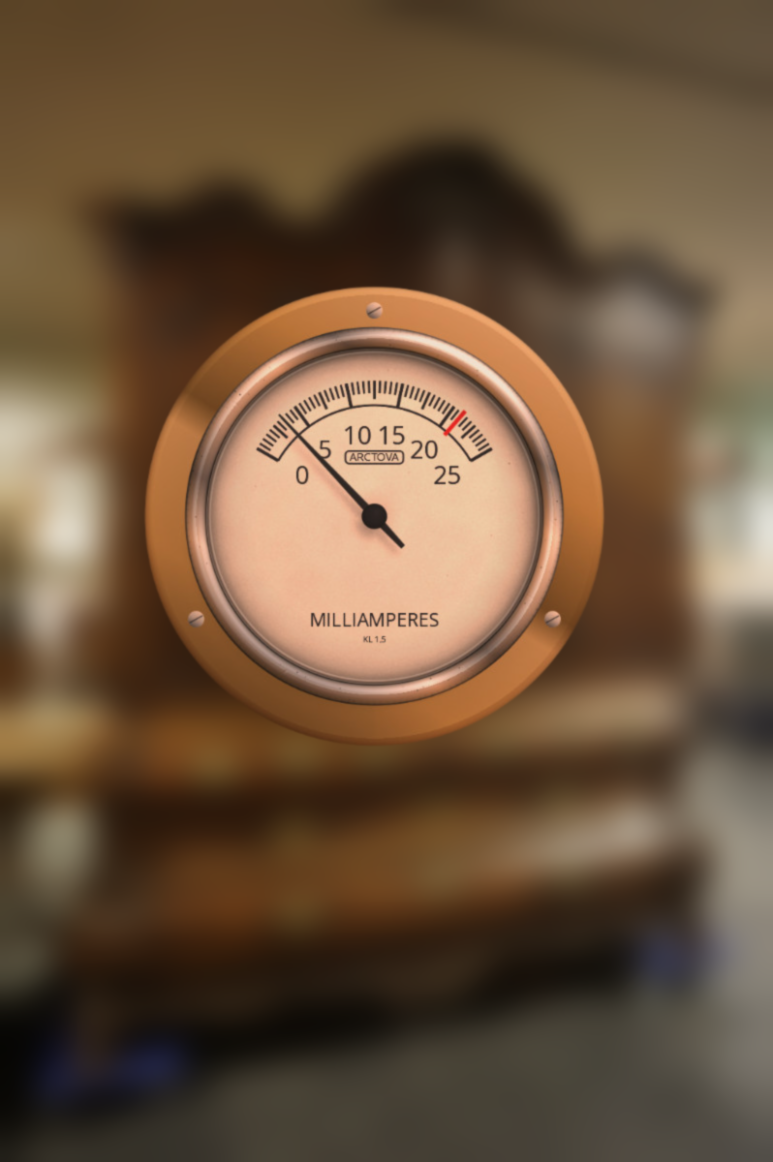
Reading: 3.5 mA
